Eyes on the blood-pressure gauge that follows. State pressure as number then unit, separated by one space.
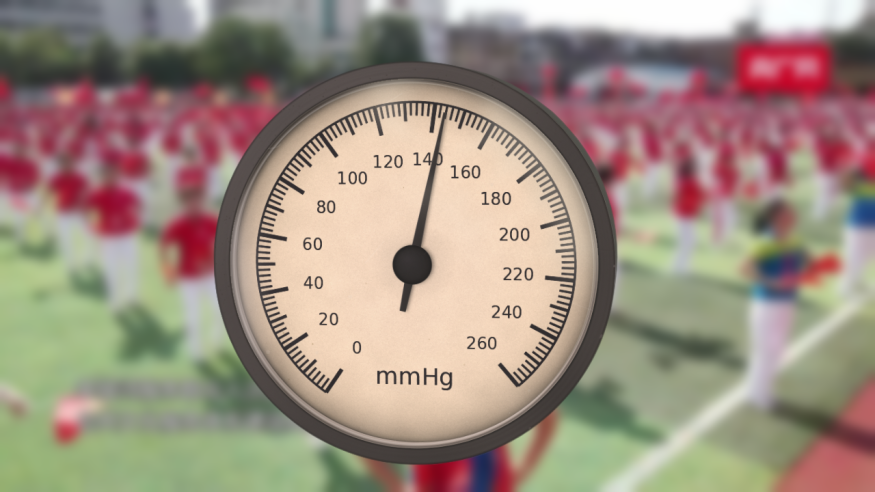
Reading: 144 mmHg
